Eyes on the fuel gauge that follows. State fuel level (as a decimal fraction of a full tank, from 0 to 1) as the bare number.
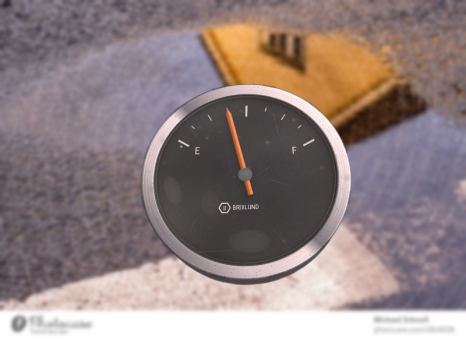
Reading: 0.375
